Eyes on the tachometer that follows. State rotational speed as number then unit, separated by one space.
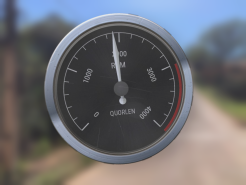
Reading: 1900 rpm
